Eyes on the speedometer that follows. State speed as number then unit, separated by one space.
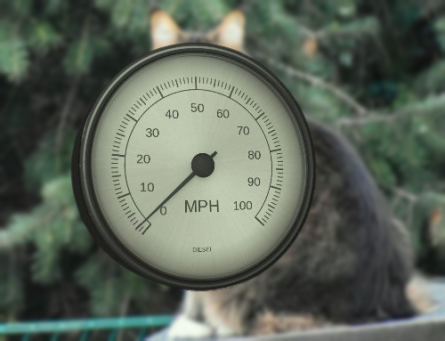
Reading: 2 mph
